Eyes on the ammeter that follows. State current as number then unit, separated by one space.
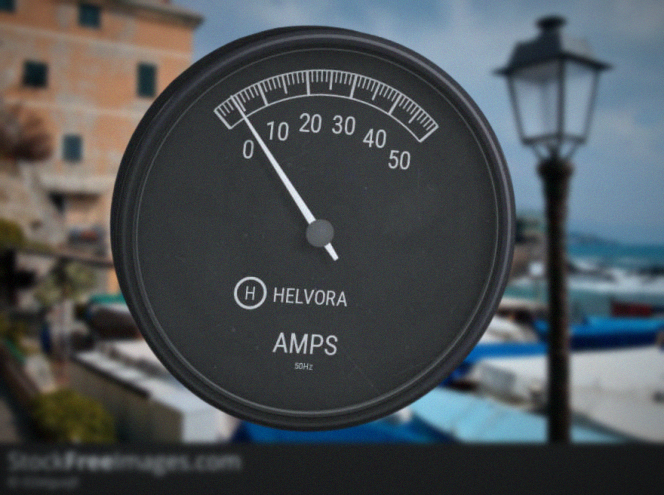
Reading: 4 A
